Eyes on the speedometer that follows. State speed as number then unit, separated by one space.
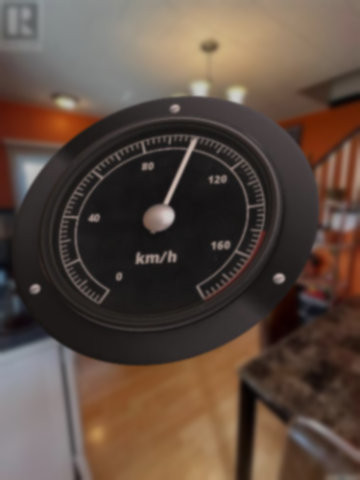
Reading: 100 km/h
